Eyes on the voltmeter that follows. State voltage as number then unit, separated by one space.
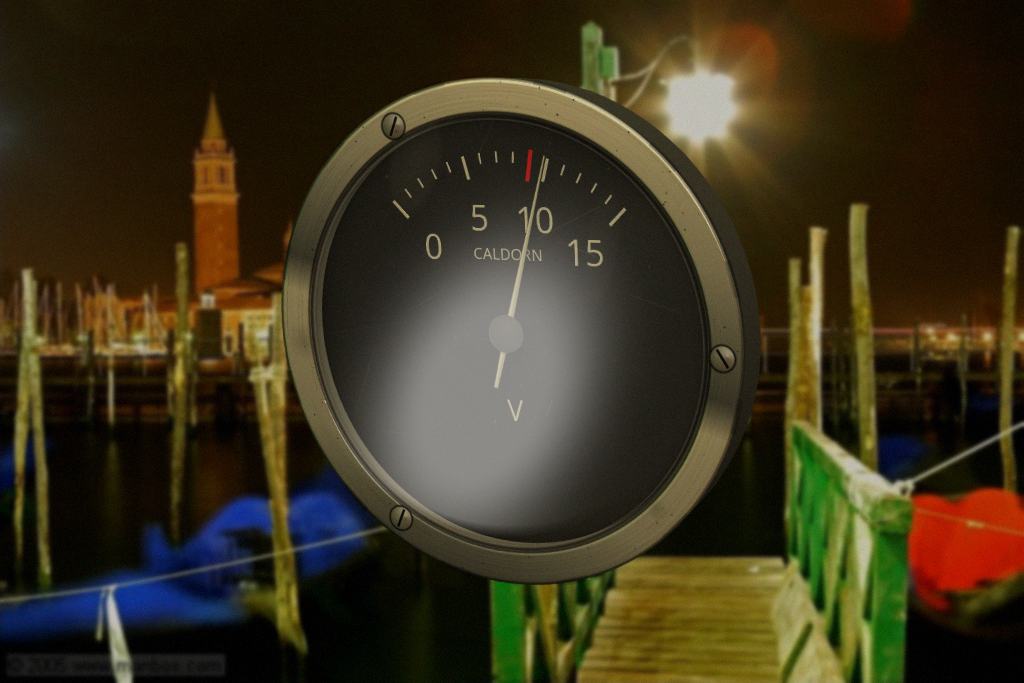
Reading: 10 V
